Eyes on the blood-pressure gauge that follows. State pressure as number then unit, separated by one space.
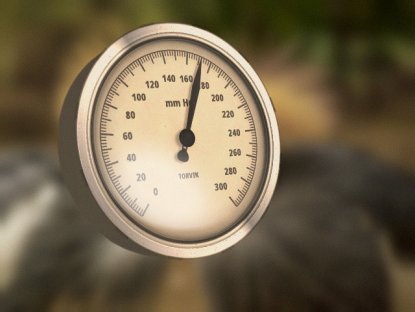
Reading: 170 mmHg
